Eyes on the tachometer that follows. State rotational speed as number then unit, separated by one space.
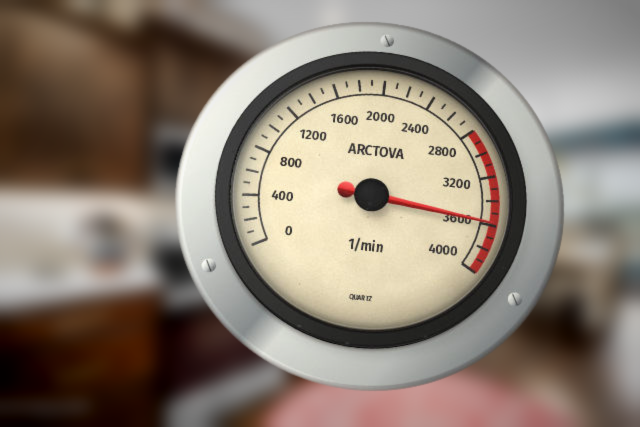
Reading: 3600 rpm
